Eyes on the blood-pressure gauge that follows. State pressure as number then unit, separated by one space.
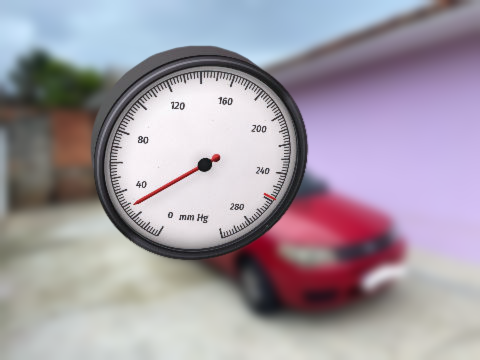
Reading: 30 mmHg
